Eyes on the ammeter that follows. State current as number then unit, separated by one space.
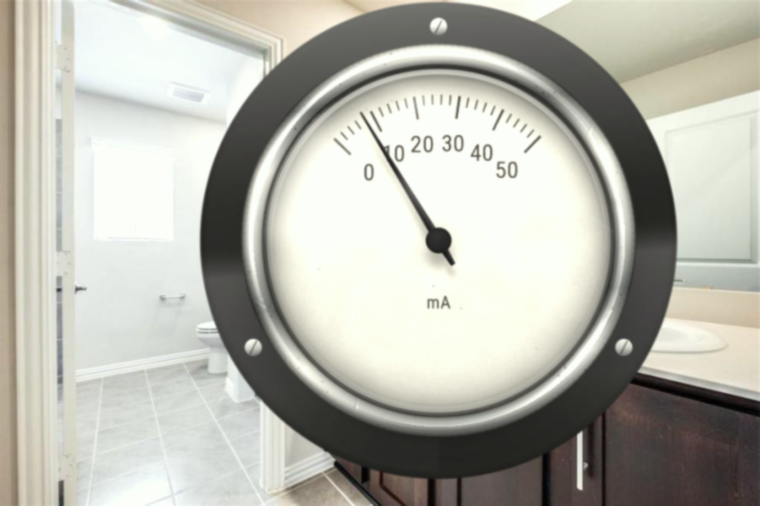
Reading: 8 mA
